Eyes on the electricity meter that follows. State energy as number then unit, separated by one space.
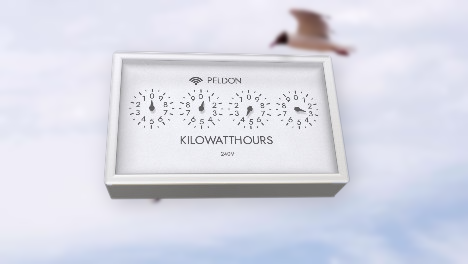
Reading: 43 kWh
